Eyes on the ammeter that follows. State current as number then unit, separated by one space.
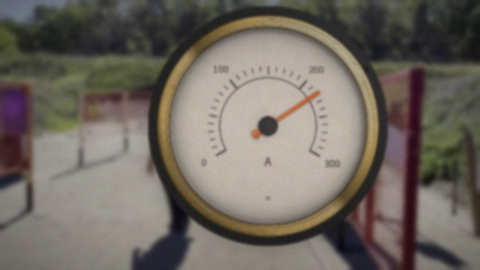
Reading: 220 A
